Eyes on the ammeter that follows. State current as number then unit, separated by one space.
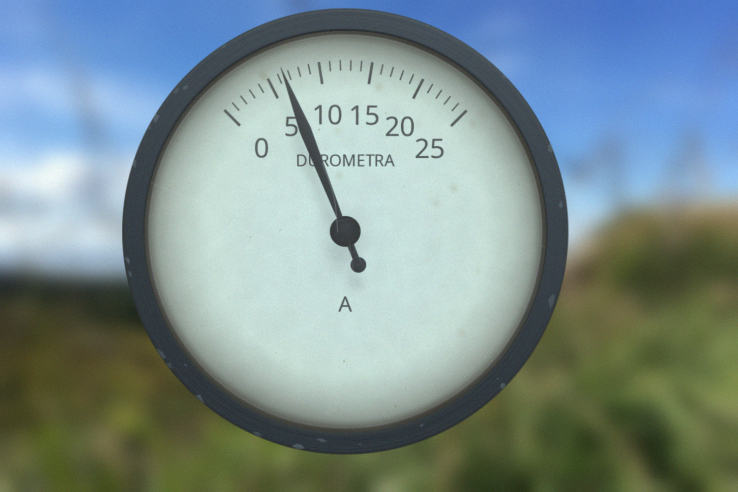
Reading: 6.5 A
